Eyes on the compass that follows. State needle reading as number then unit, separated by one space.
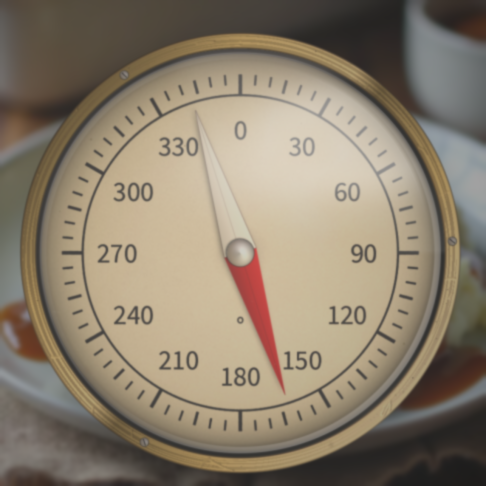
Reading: 162.5 °
